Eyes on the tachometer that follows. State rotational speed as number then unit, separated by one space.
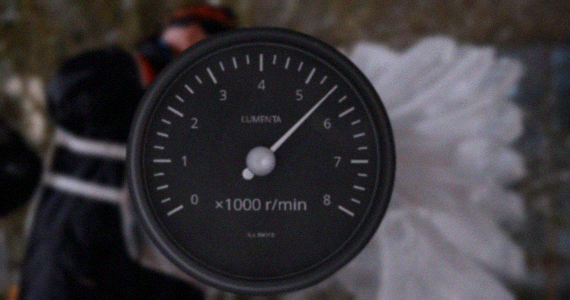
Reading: 5500 rpm
